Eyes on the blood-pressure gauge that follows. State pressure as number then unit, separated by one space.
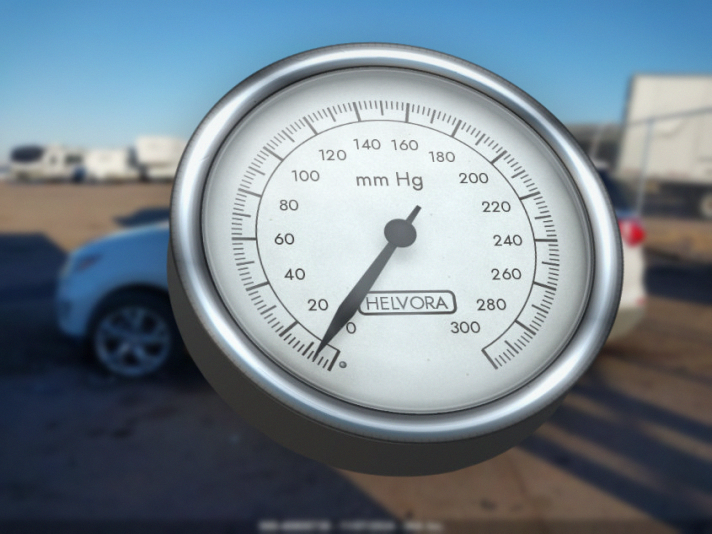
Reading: 6 mmHg
